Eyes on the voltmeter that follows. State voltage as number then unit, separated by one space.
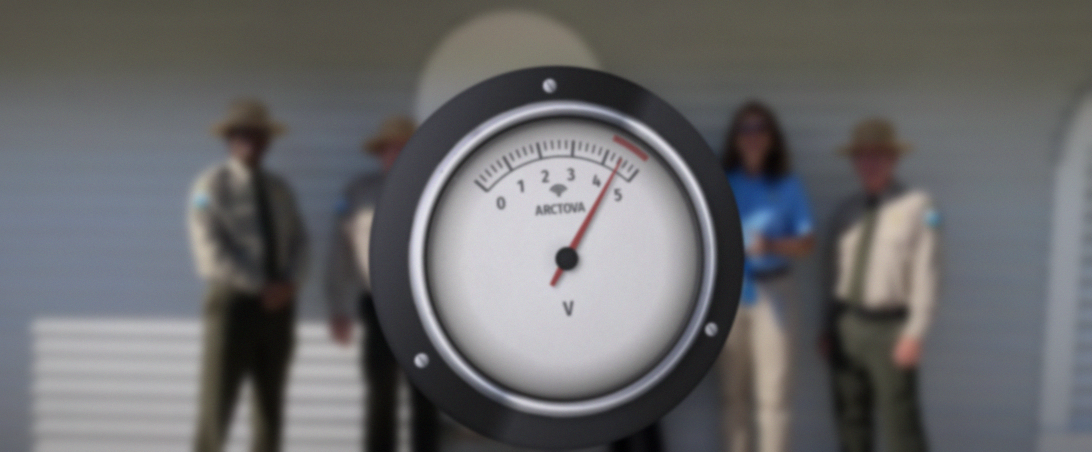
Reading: 4.4 V
